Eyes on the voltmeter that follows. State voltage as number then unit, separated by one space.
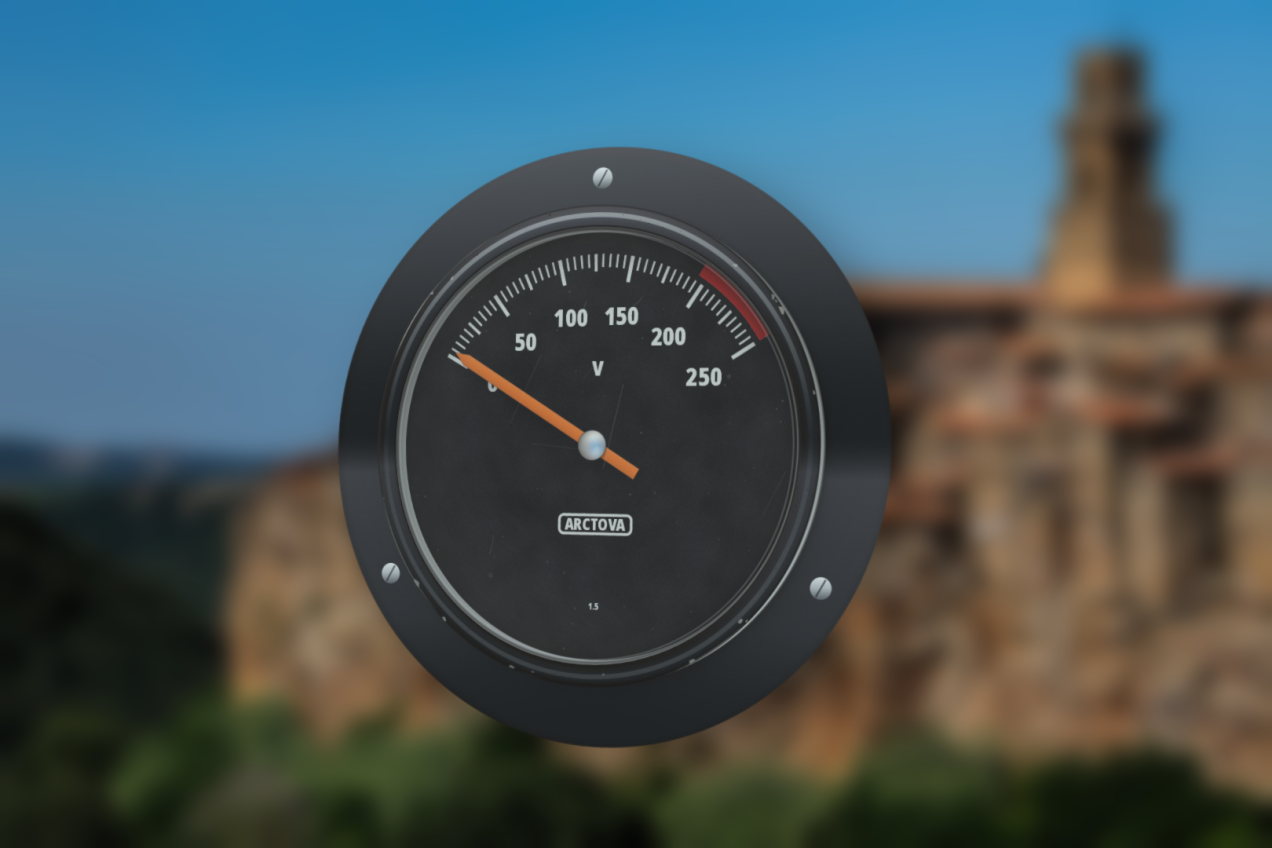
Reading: 5 V
